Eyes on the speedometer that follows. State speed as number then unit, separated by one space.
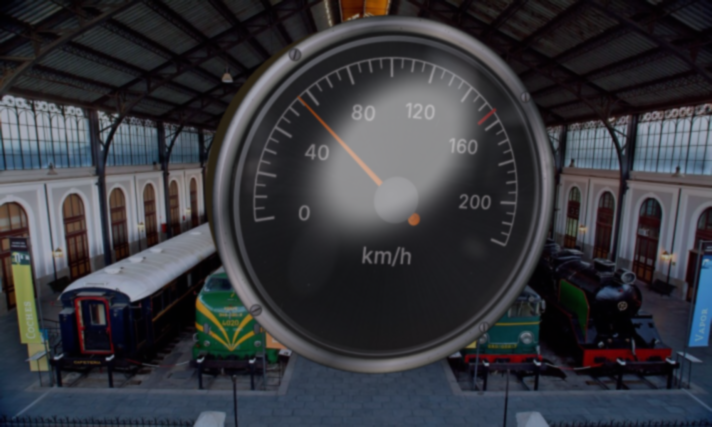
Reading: 55 km/h
